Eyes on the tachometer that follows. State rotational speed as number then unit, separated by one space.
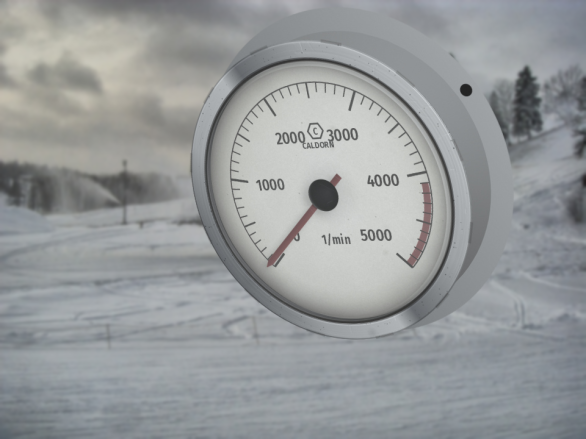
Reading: 50 rpm
